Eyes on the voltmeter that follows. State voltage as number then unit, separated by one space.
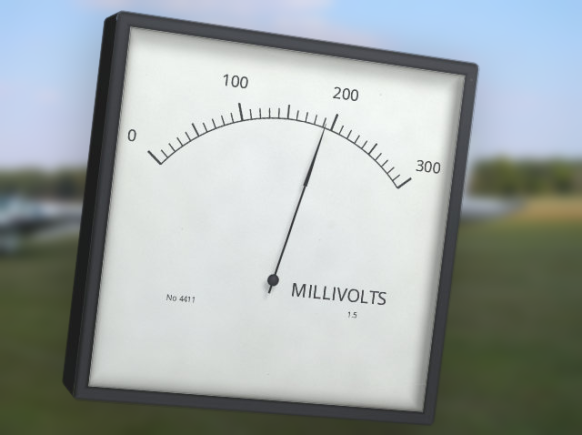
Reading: 190 mV
